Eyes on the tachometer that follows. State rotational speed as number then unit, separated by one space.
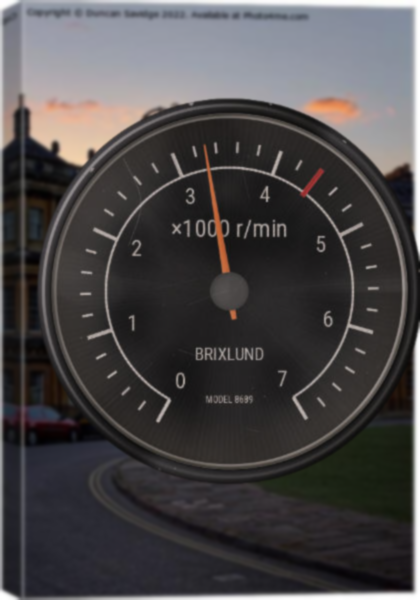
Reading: 3300 rpm
